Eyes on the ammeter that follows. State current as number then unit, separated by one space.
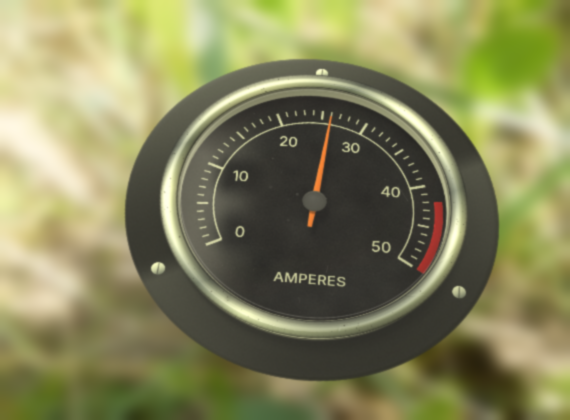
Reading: 26 A
